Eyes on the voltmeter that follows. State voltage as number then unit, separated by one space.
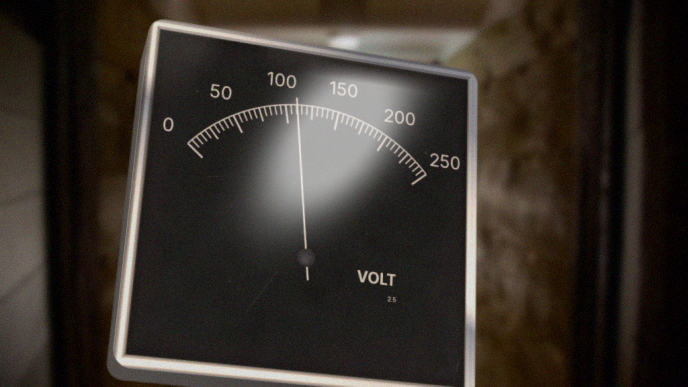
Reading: 110 V
